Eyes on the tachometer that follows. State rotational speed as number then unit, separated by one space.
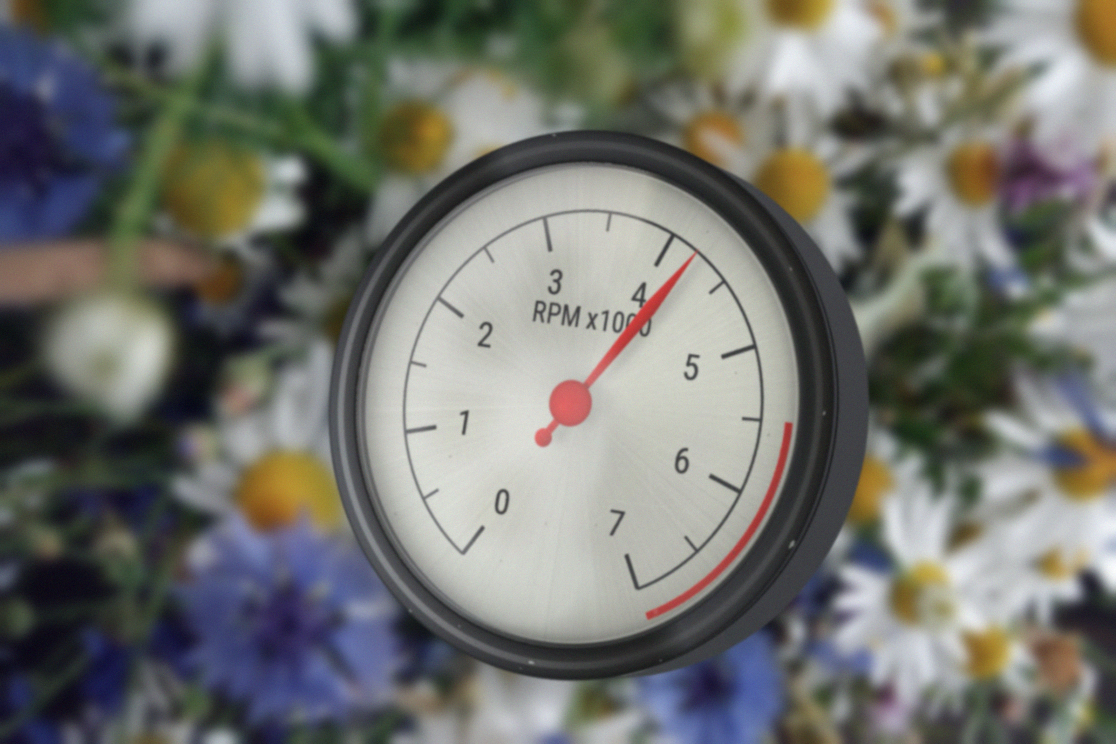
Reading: 4250 rpm
